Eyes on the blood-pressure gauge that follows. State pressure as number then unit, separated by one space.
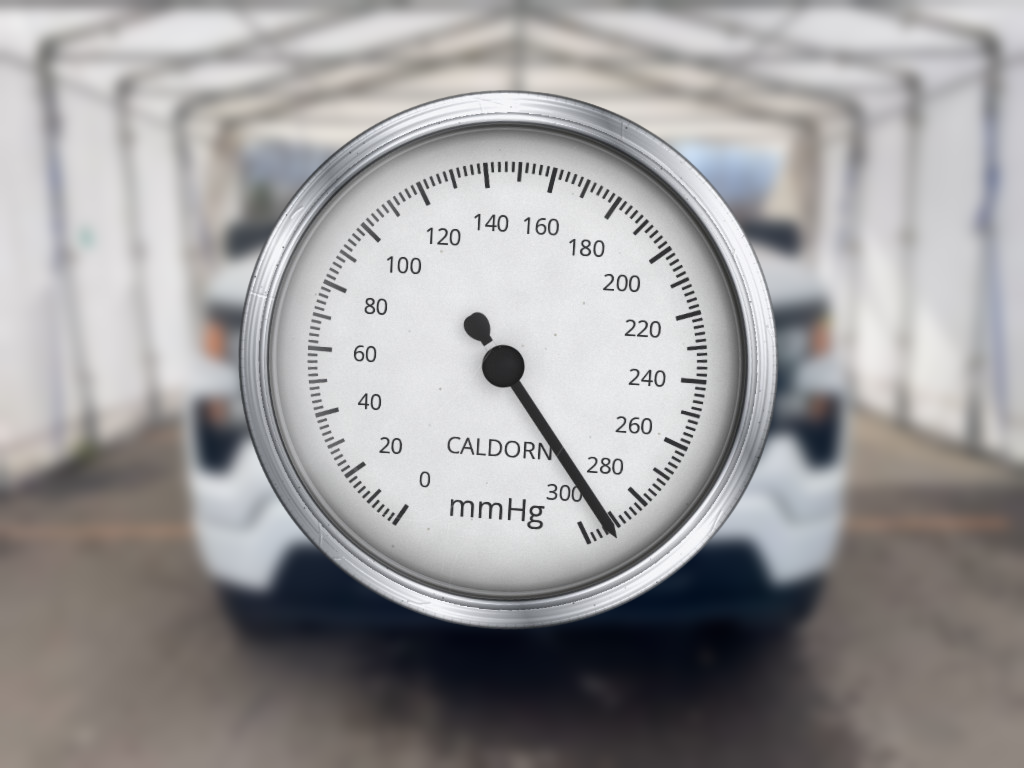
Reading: 292 mmHg
